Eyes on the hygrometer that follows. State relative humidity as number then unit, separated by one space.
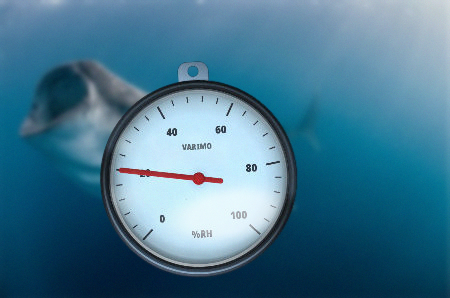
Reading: 20 %
